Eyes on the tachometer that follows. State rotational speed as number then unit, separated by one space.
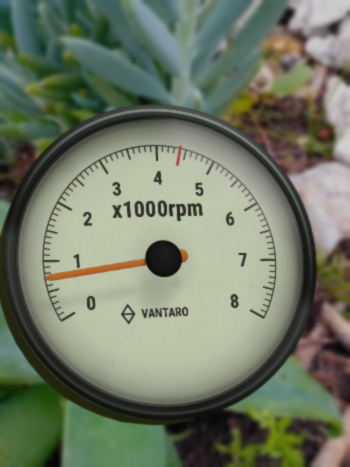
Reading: 700 rpm
